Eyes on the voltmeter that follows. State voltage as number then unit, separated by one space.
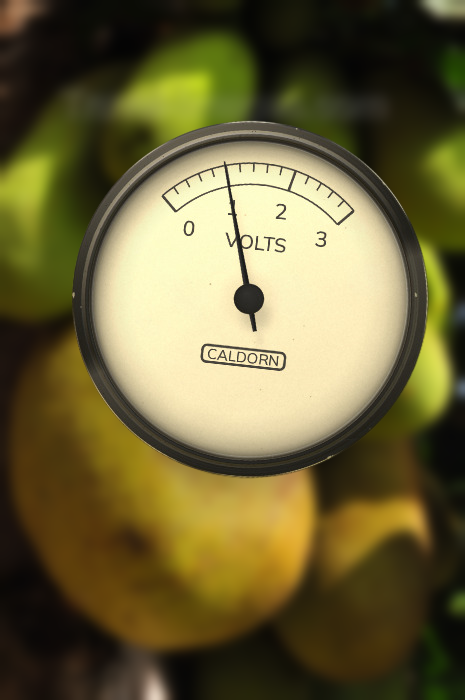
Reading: 1 V
